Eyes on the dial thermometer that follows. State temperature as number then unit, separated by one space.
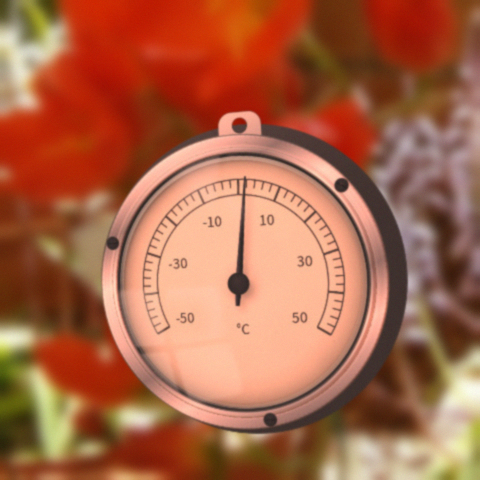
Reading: 2 °C
